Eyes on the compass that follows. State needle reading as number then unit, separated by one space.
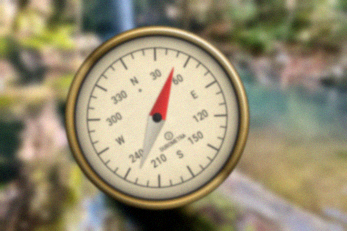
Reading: 50 °
